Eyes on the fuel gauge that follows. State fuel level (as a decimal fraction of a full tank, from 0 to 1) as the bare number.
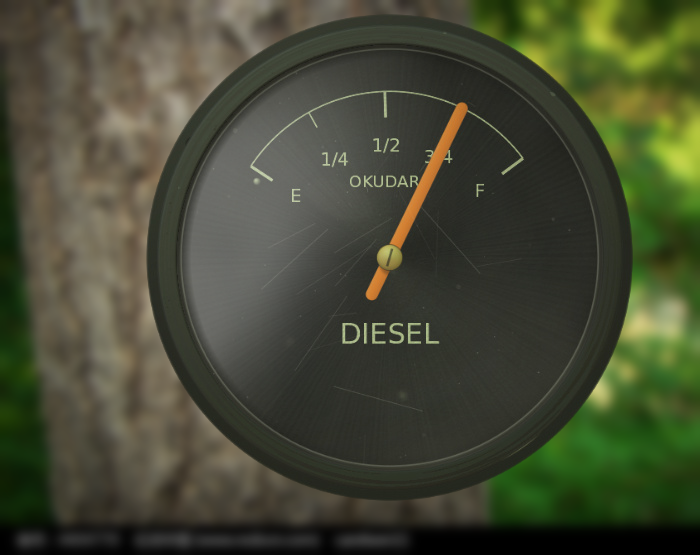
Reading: 0.75
